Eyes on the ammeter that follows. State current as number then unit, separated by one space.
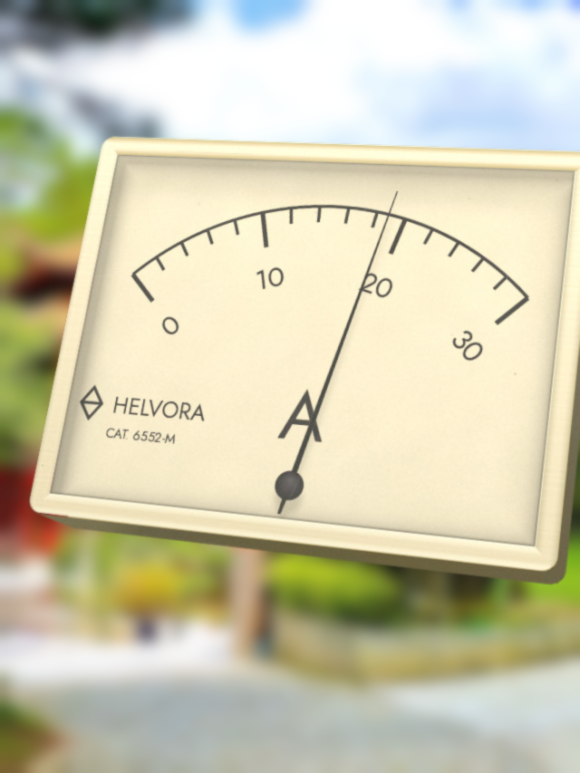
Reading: 19 A
